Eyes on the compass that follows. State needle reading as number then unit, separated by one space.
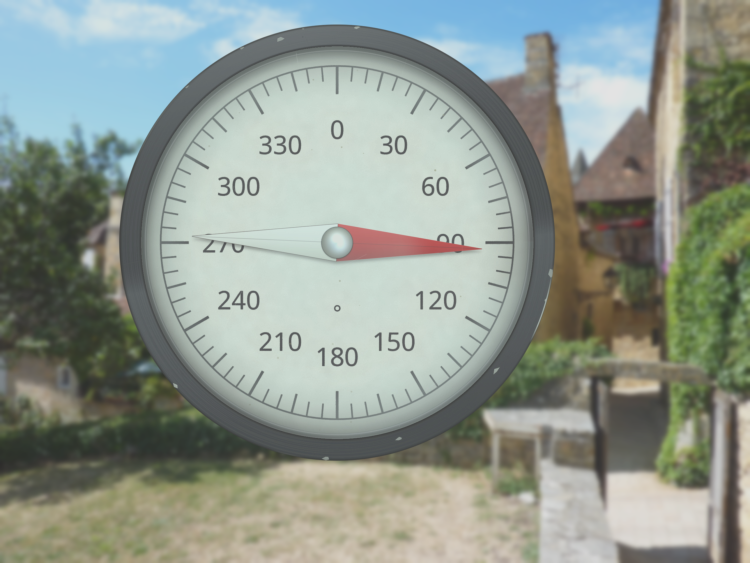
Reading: 92.5 °
